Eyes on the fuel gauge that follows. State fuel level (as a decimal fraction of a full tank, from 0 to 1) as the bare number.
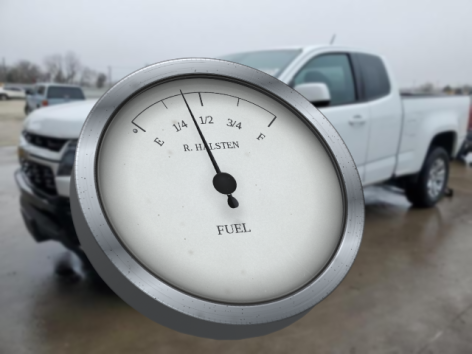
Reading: 0.375
